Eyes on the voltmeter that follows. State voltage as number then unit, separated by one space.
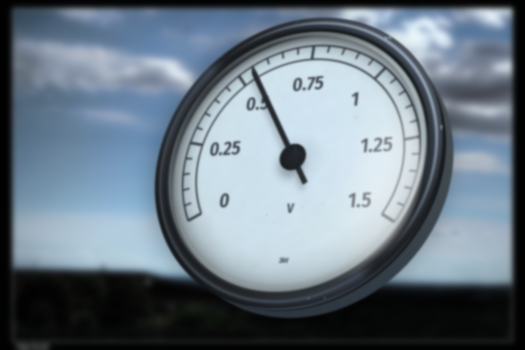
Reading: 0.55 V
